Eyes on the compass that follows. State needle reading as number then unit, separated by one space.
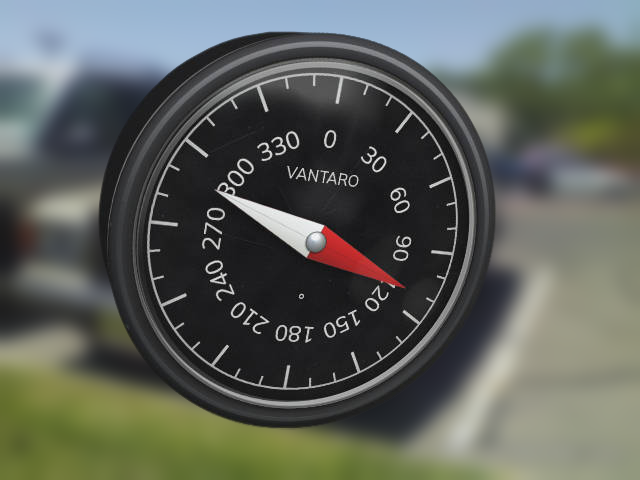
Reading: 110 °
